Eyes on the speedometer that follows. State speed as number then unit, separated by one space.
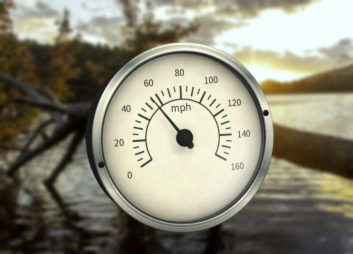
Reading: 55 mph
